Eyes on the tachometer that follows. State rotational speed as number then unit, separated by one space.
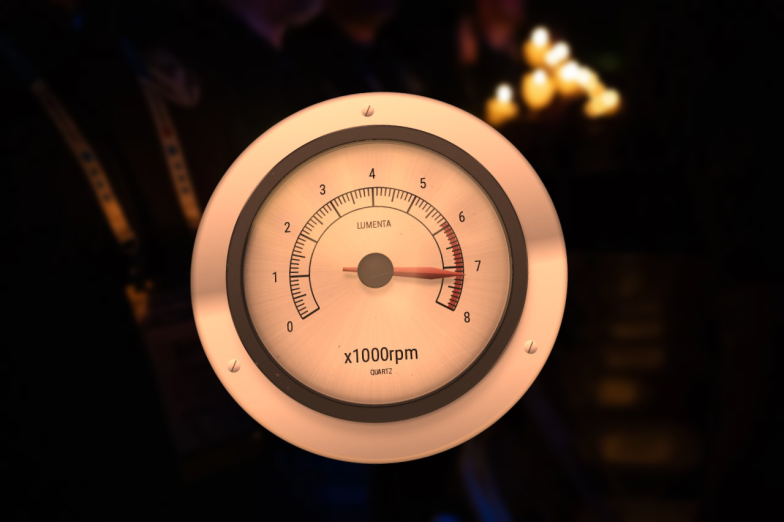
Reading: 7200 rpm
